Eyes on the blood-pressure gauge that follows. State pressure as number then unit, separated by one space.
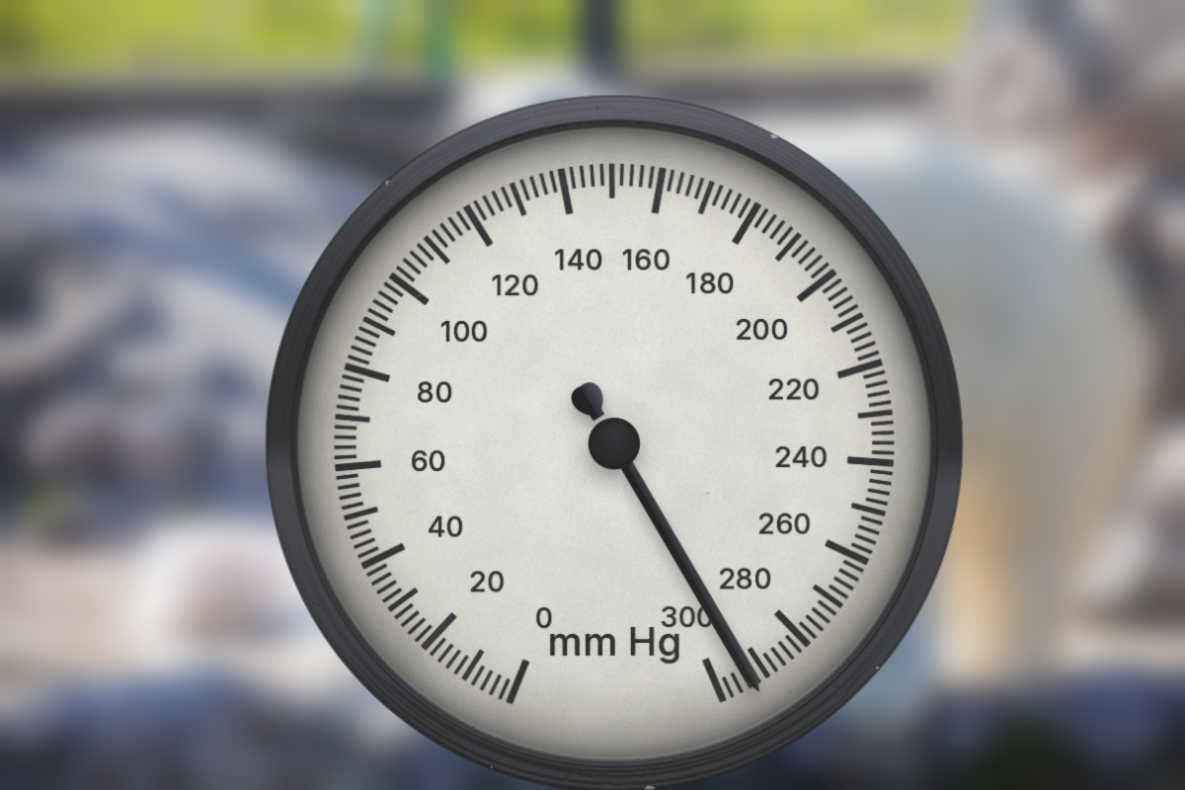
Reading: 293 mmHg
